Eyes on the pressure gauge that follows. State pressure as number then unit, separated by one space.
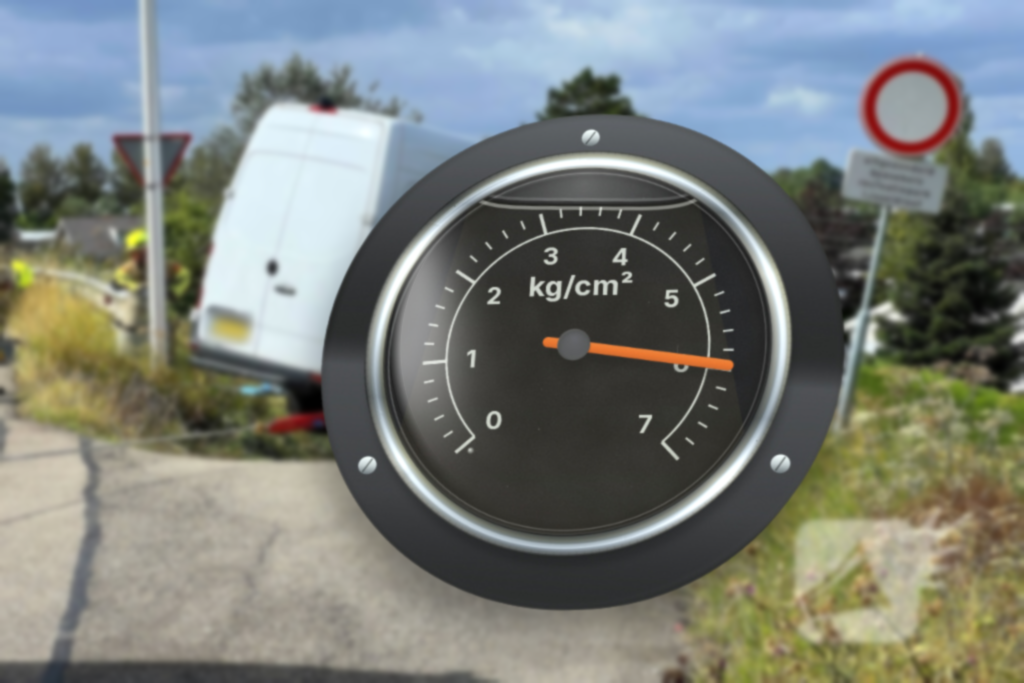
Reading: 6 kg/cm²
